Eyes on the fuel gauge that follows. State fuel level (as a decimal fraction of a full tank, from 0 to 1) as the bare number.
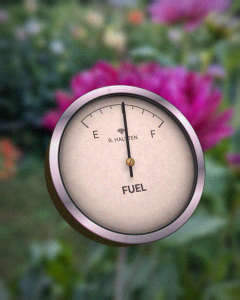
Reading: 0.5
